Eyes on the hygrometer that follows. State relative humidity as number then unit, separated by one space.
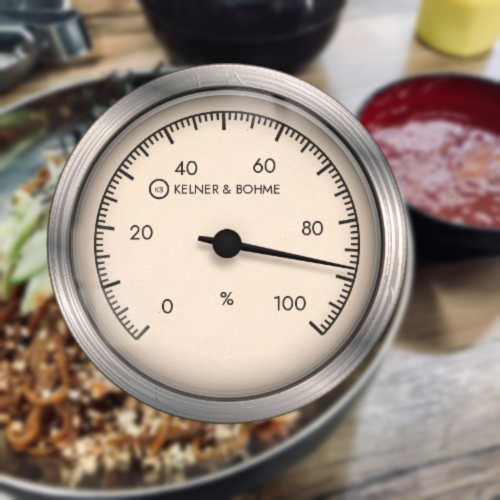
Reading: 88 %
